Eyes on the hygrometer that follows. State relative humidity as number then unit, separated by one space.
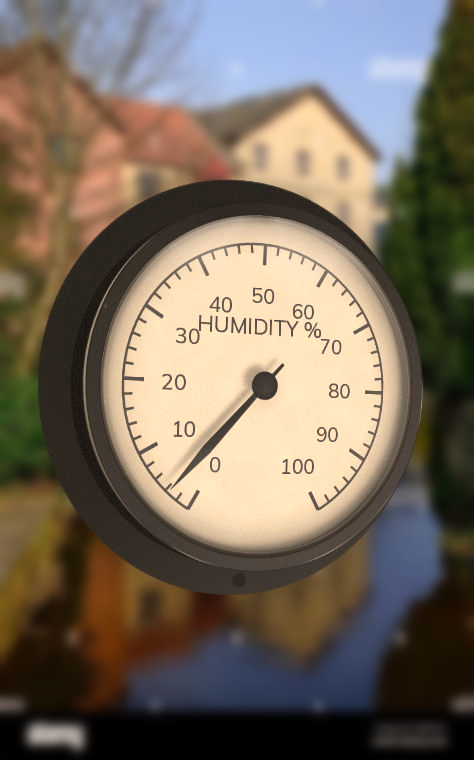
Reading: 4 %
